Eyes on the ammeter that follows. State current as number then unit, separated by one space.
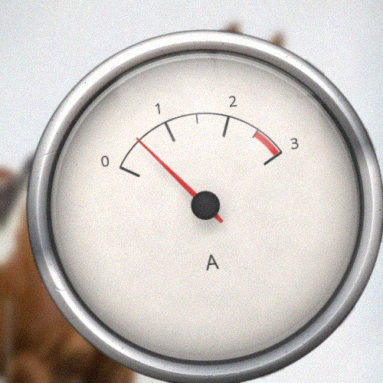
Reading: 0.5 A
